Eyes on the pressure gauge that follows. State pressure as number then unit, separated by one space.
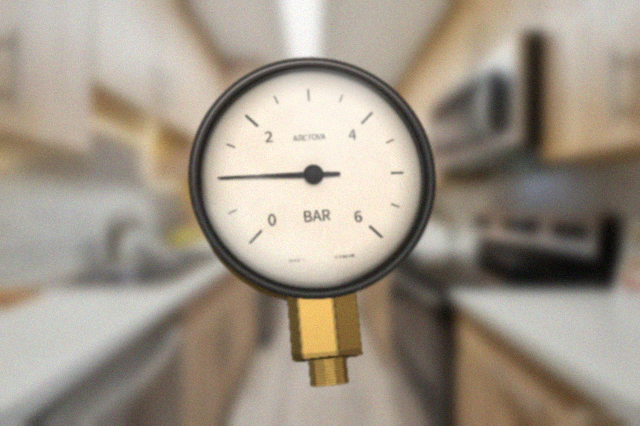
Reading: 1 bar
